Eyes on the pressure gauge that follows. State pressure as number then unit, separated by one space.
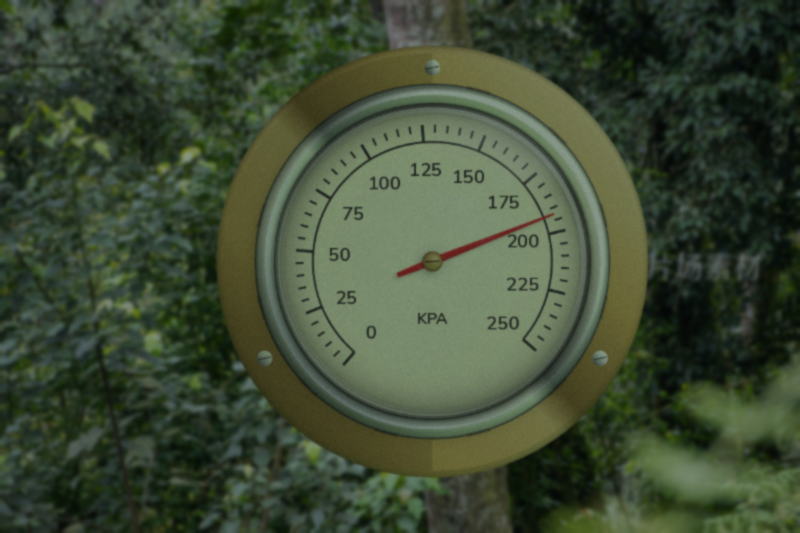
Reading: 192.5 kPa
